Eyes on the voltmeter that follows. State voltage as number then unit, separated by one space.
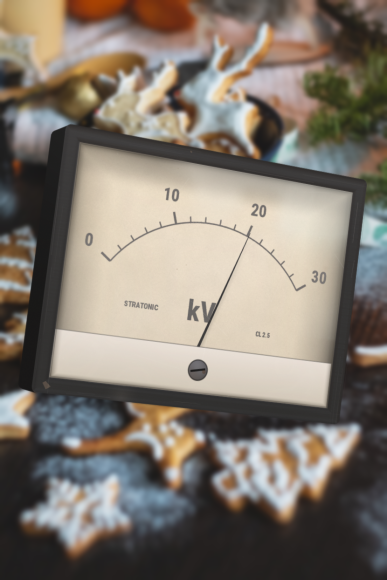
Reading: 20 kV
